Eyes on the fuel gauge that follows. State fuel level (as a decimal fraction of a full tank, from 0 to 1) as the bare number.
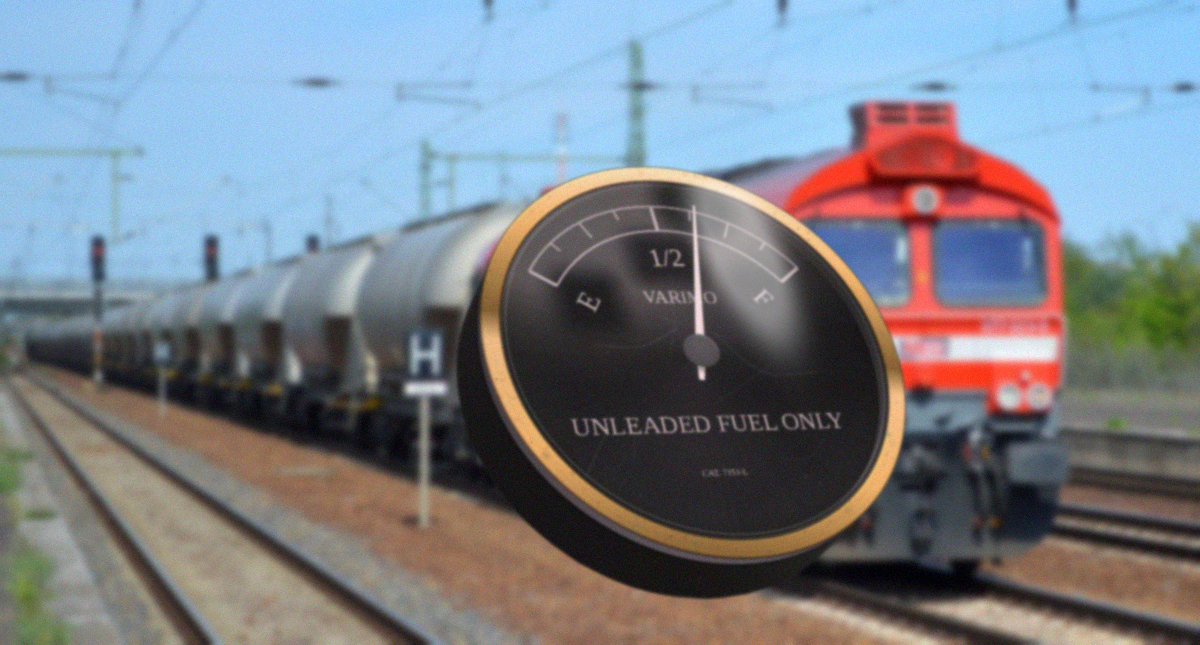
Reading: 0.625
